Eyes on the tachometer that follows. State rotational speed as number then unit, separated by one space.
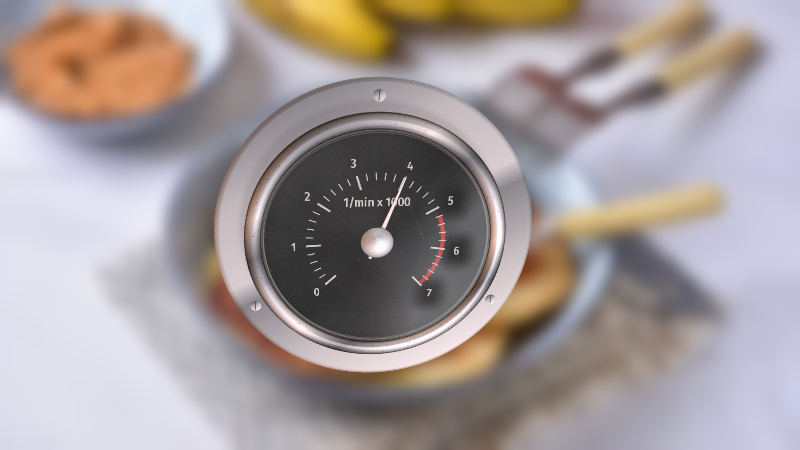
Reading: 4000 rpm
